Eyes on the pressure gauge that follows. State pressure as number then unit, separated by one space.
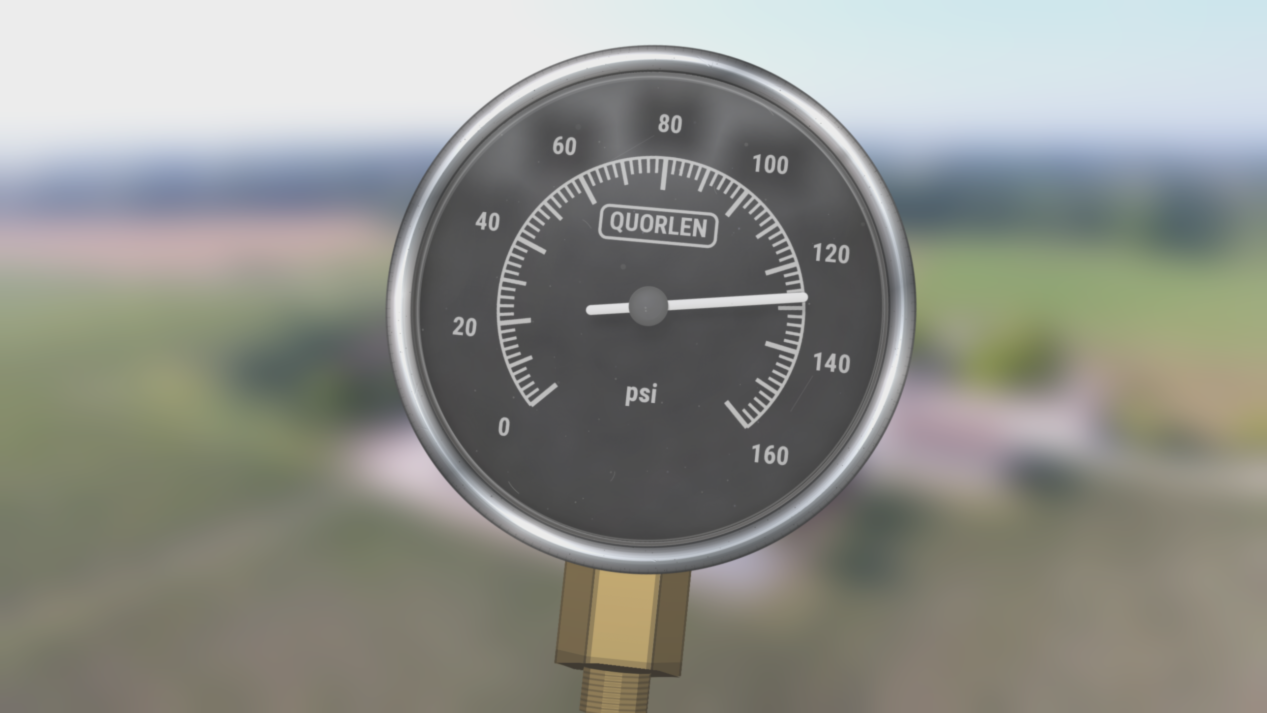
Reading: 128 psi
